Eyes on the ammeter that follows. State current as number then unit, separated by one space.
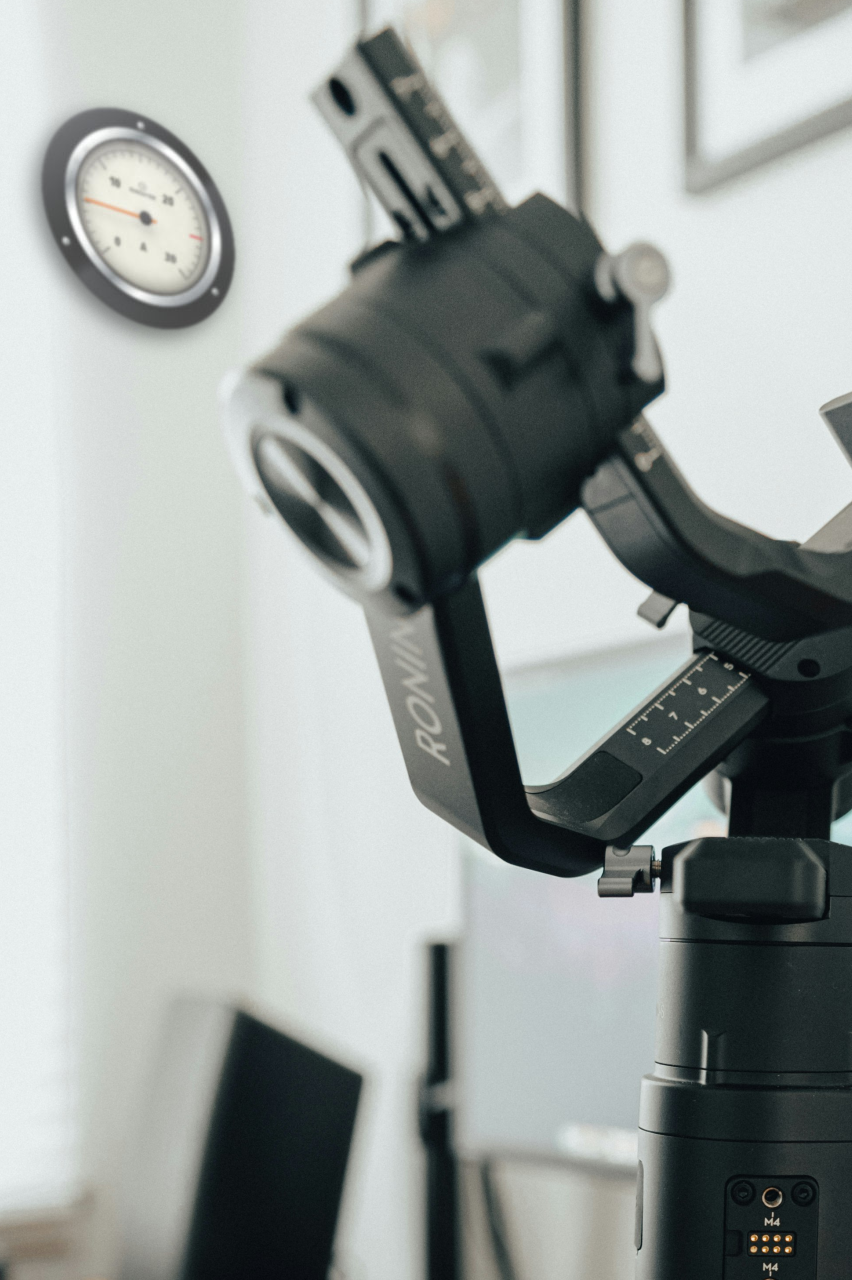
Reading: 5 A
